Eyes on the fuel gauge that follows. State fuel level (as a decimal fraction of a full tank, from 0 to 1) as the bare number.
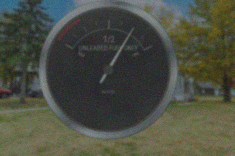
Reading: 0.75
